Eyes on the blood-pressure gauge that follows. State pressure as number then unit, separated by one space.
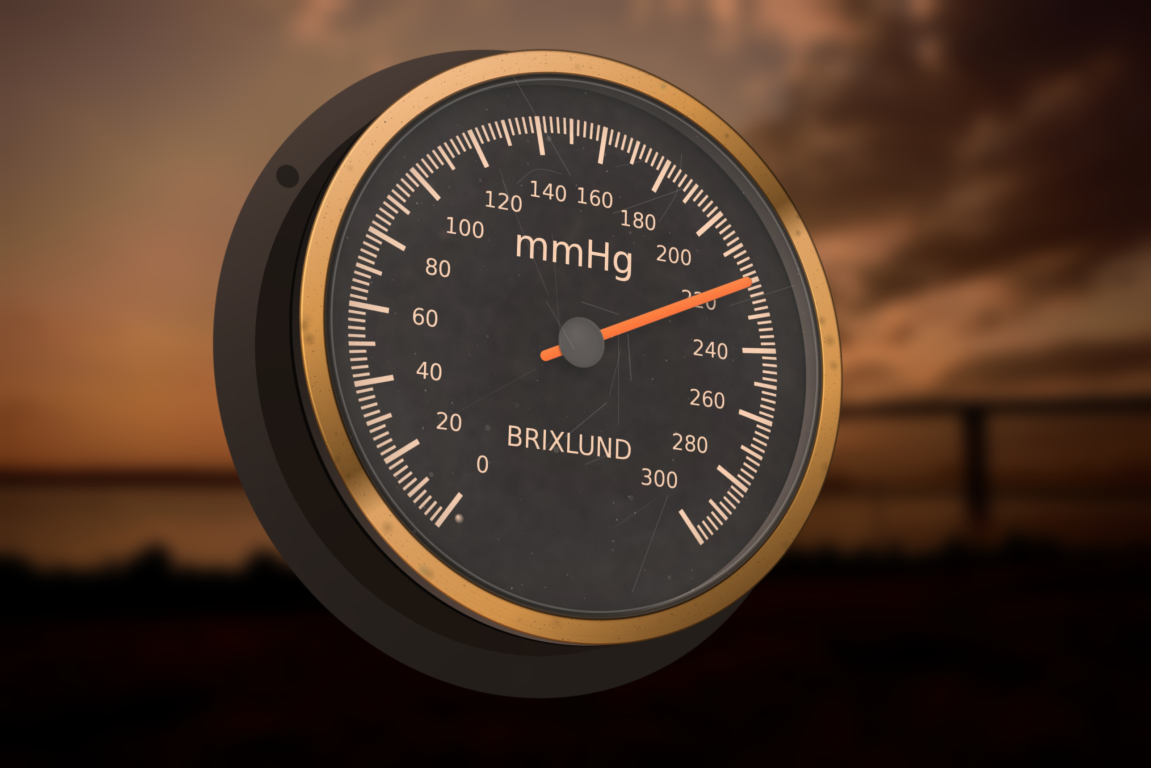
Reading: 220 mmHg
